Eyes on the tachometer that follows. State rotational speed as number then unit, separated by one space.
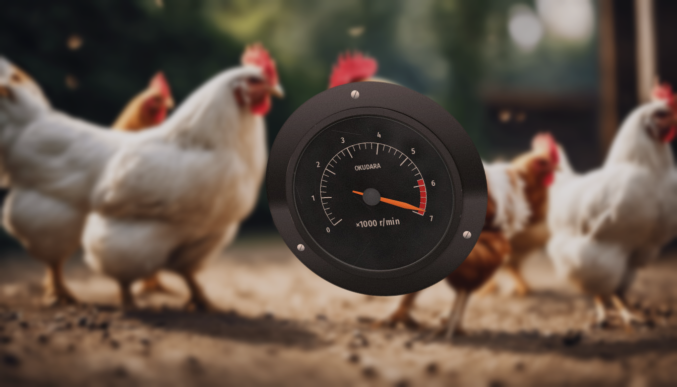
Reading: 6800 rpm
